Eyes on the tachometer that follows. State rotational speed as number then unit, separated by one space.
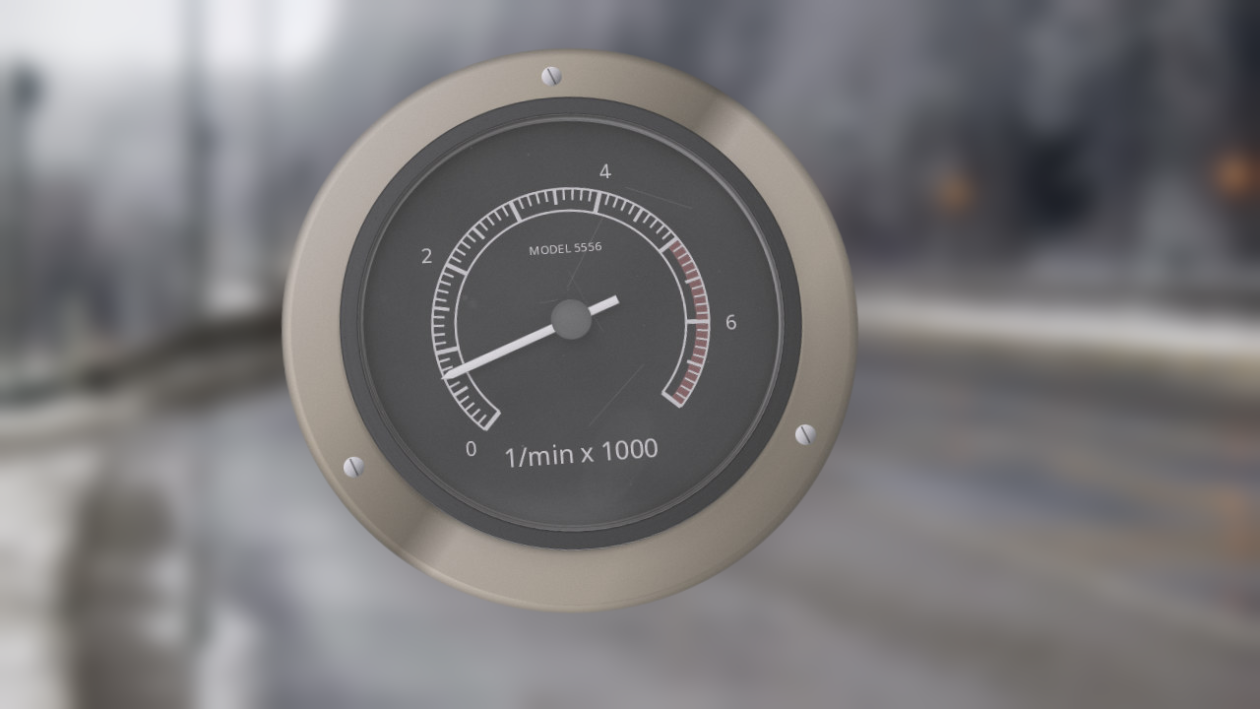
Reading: 700 rpm
